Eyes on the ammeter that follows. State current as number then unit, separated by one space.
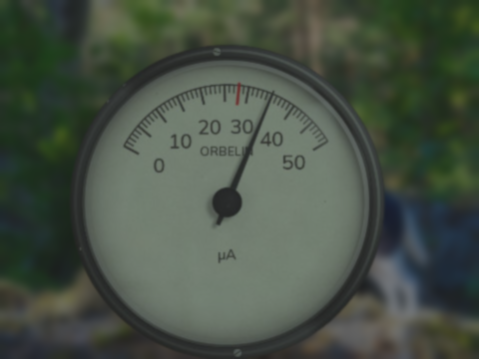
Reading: 35 µA
